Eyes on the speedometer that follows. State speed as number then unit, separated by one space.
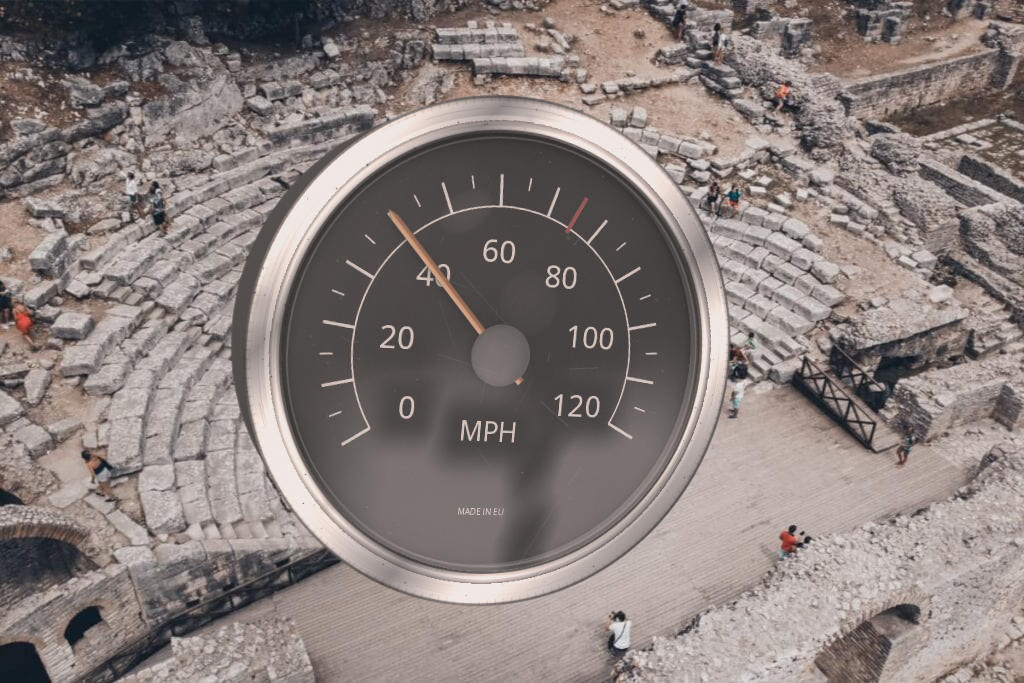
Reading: 40 mph
